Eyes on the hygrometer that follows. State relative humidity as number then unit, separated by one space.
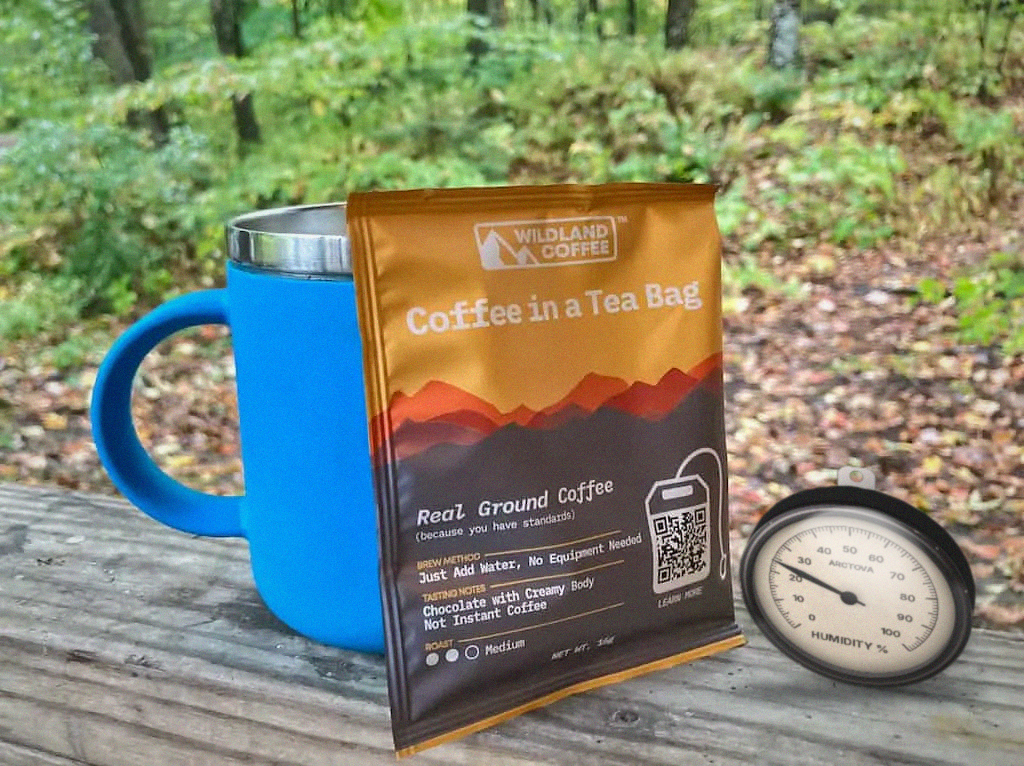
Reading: 25 %
